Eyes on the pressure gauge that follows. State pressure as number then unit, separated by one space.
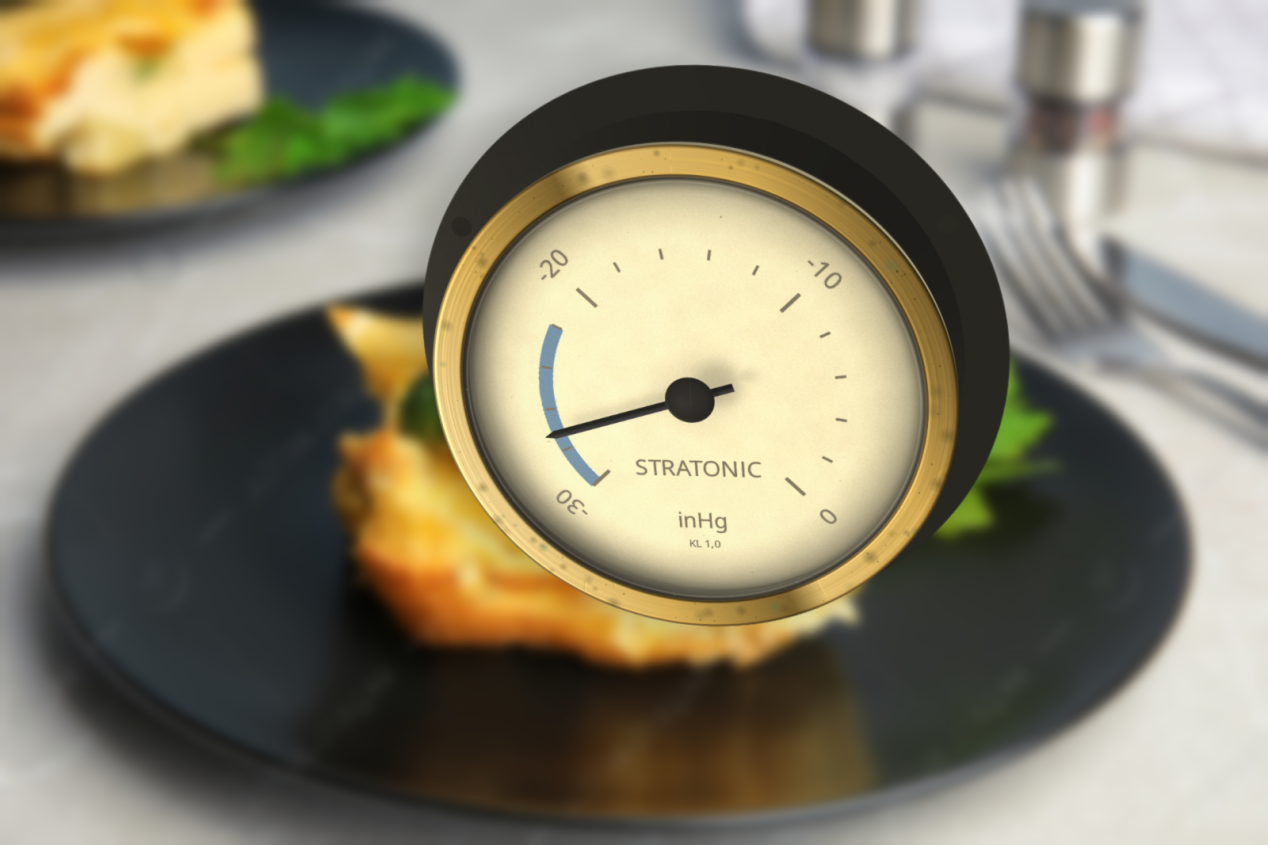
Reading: -27 inHg
